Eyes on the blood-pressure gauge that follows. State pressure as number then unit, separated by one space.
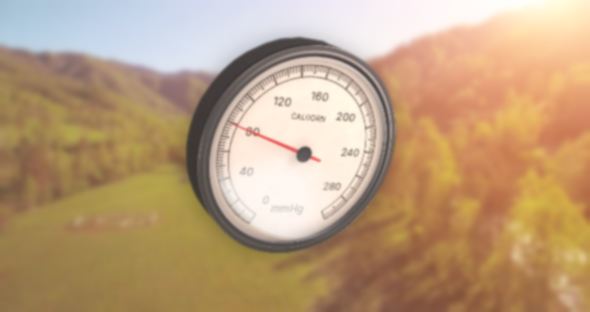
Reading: 80 mmHg
